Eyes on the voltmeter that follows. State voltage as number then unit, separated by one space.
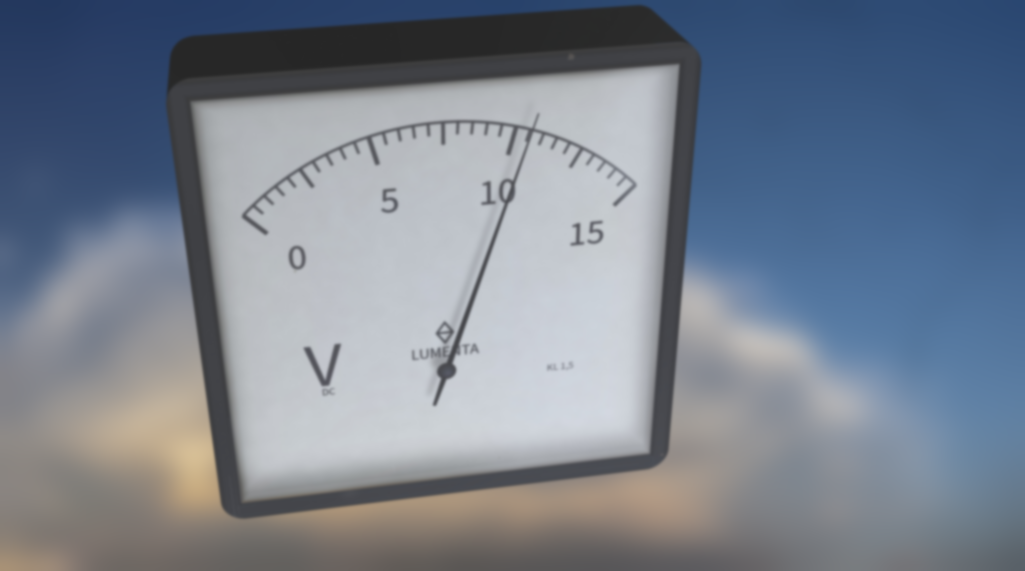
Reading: 10.5 V
